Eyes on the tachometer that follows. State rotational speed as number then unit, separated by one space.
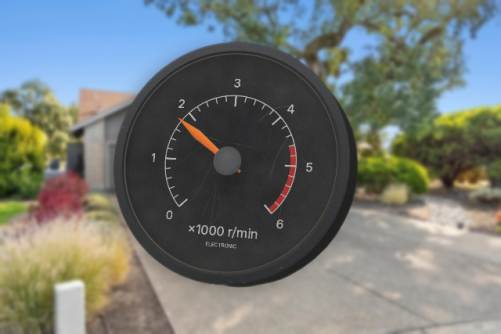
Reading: 1800 rpm
